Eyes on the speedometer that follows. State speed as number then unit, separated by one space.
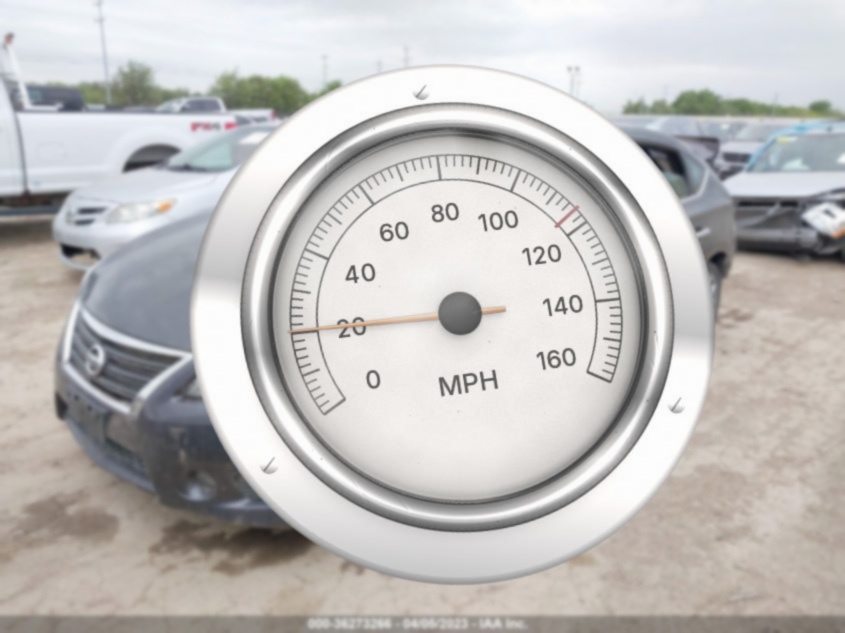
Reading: 20 mph
